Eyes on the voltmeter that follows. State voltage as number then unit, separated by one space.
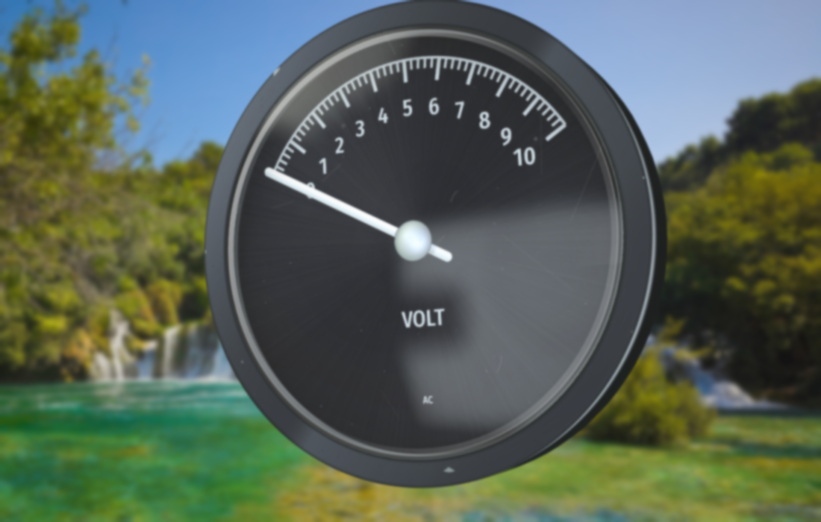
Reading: 0 V
